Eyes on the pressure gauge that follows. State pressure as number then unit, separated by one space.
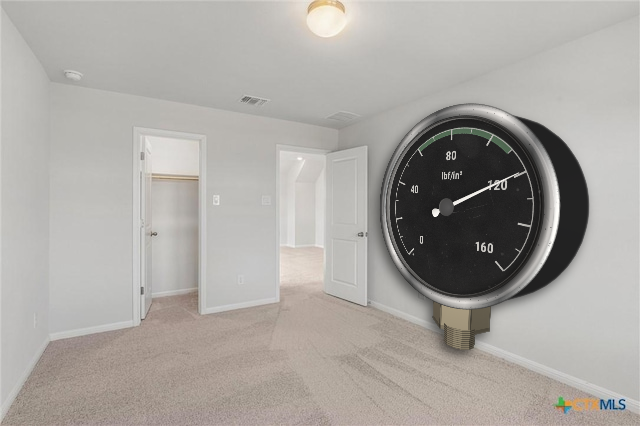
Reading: 120 psi
